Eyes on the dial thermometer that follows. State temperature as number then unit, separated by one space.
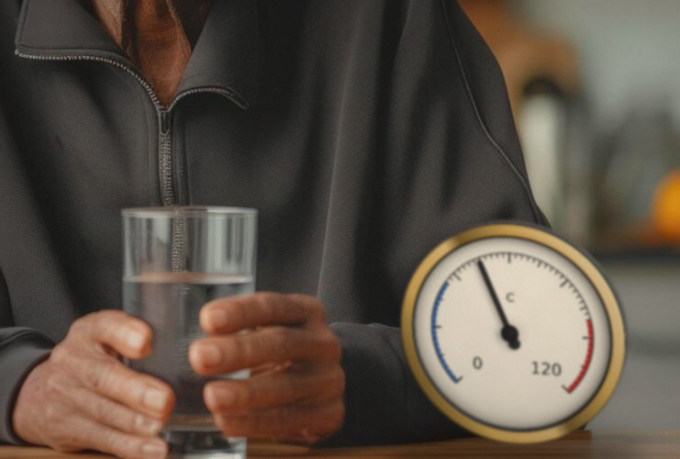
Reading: 50 °C
